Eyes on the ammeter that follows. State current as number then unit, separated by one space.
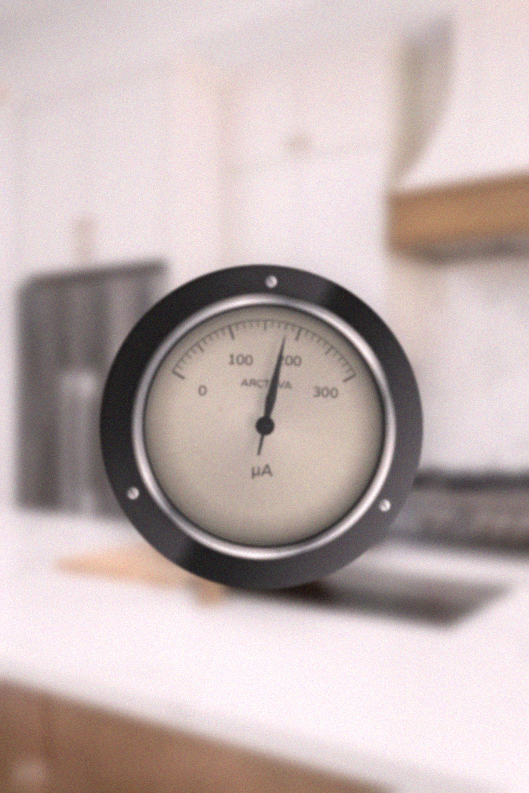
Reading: 180 µA
